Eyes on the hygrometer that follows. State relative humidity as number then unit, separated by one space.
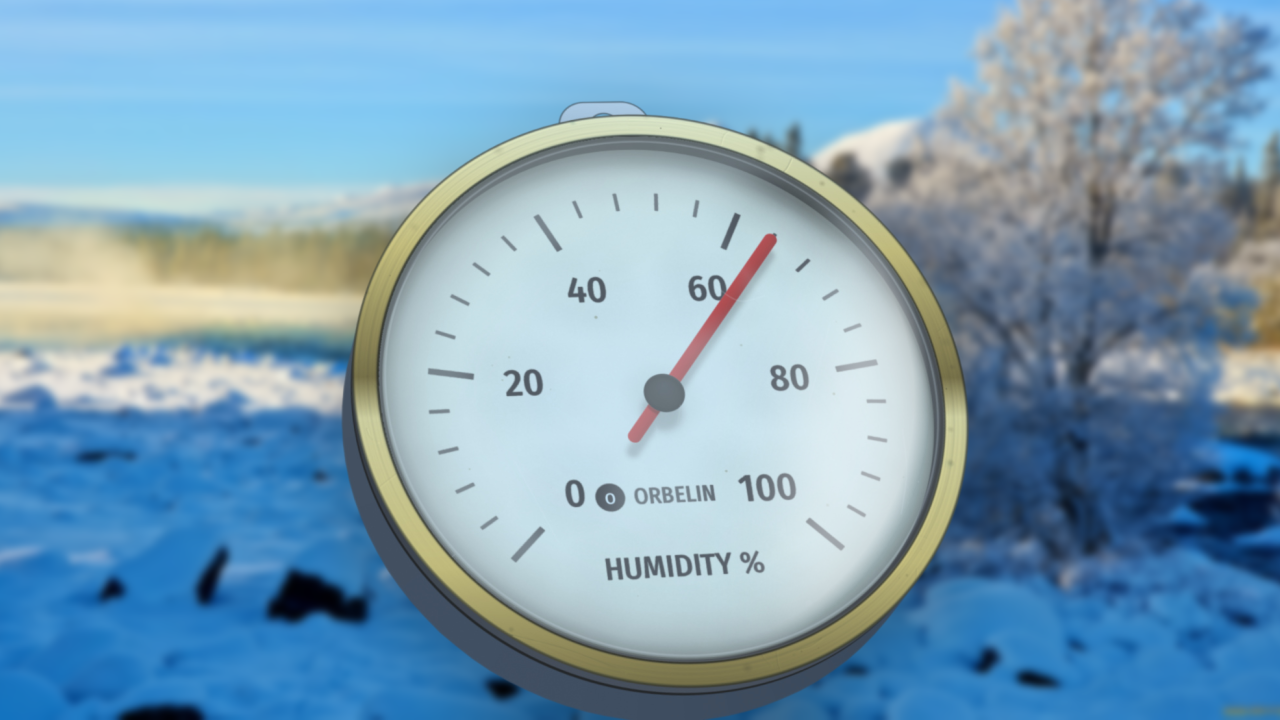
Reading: 64 %
